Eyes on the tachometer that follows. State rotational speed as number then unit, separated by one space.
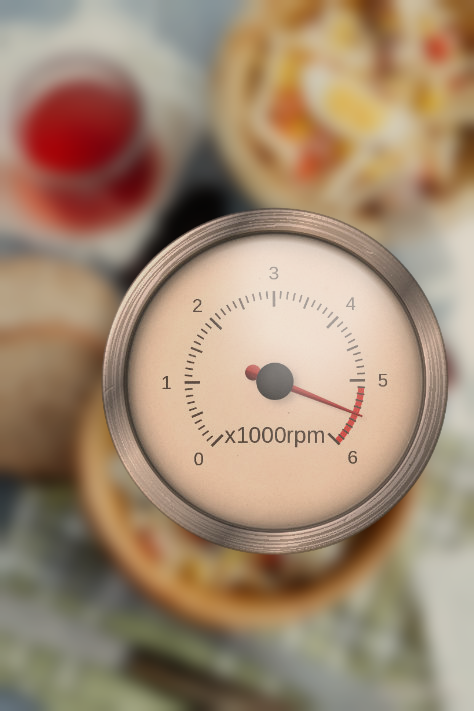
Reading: 5500 rpm
